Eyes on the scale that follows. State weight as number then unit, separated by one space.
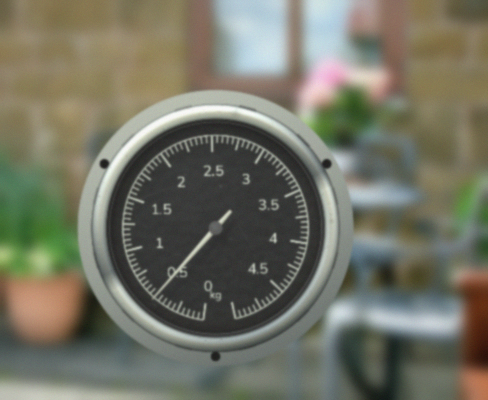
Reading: 0.5 kg
